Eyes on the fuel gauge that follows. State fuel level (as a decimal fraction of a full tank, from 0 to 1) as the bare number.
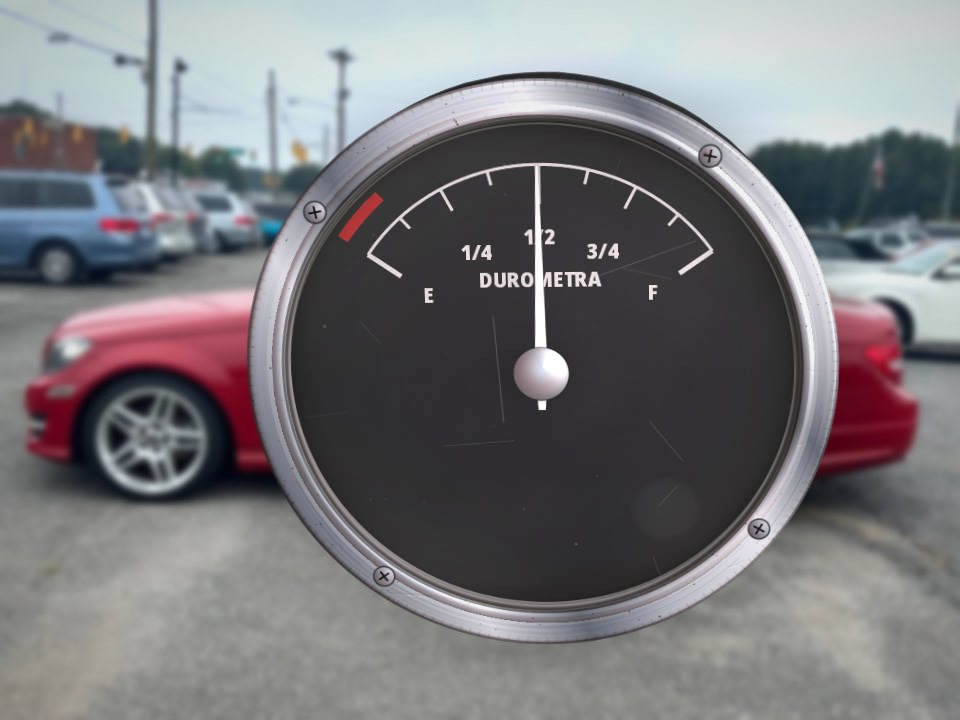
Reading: 0.5
